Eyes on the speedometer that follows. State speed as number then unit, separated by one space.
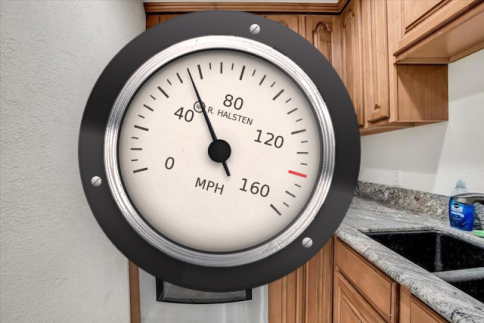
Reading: 55 mph
